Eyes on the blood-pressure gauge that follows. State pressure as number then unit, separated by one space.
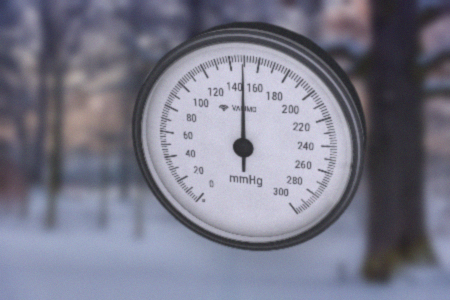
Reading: 150 mmHg
